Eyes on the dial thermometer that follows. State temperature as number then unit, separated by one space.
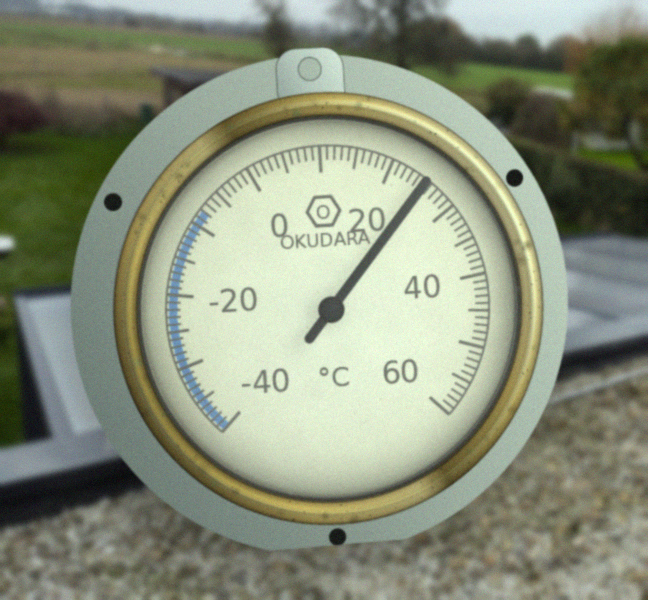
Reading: 25 °C
